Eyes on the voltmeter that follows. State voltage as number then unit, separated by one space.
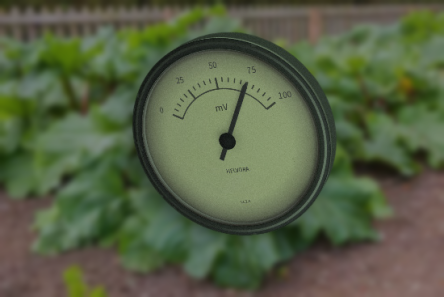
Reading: 75 mV
